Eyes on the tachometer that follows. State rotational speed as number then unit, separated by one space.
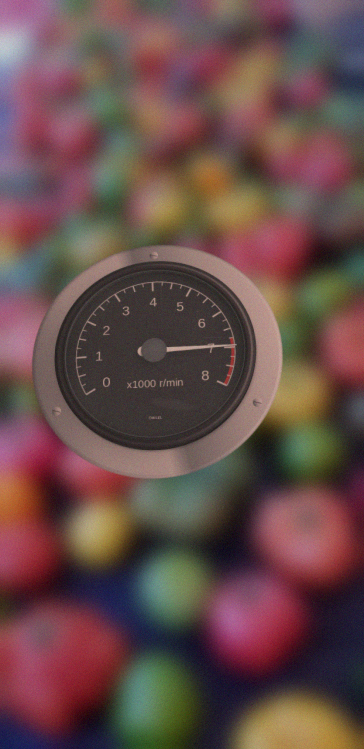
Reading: 7000 rpm
